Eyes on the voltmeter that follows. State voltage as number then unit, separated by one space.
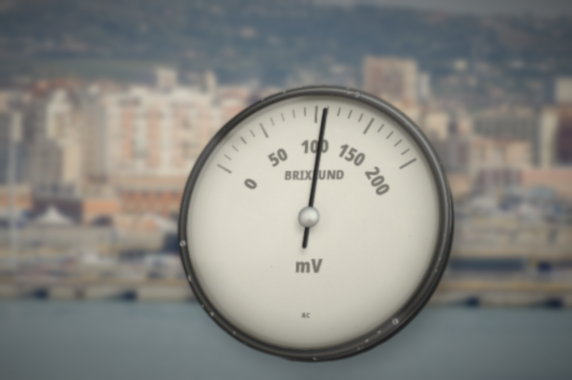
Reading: 110 mV
